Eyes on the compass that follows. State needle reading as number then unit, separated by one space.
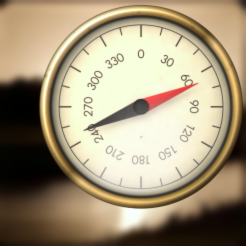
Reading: 67.5 °
